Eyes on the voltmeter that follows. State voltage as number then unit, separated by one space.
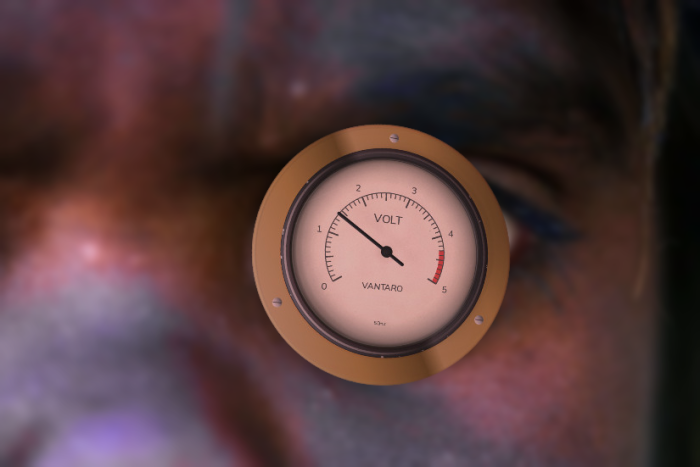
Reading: 1.4 V
